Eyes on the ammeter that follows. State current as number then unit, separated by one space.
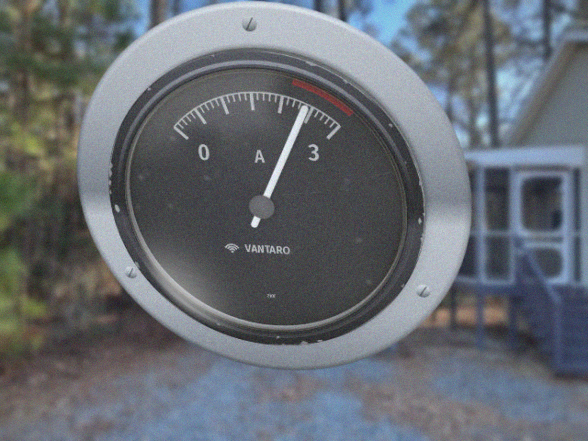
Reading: 2.4 A
